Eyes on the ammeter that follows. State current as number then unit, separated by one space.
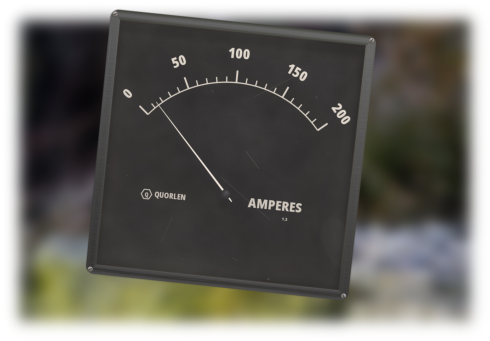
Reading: 15 A
